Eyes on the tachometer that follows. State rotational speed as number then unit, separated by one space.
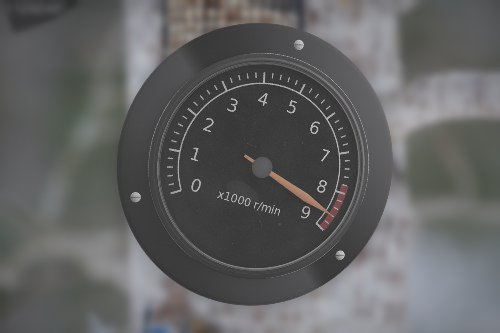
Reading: 8600 rpm
